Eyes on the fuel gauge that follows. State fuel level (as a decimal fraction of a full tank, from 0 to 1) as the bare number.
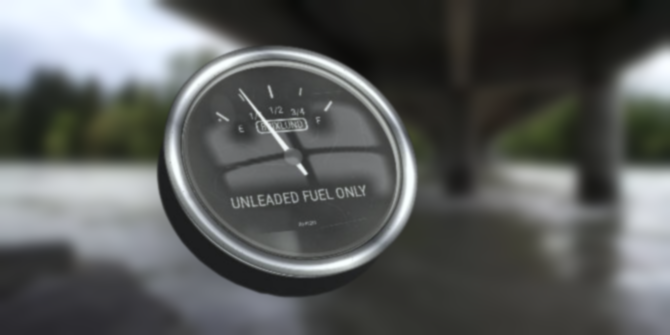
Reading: 0.25
